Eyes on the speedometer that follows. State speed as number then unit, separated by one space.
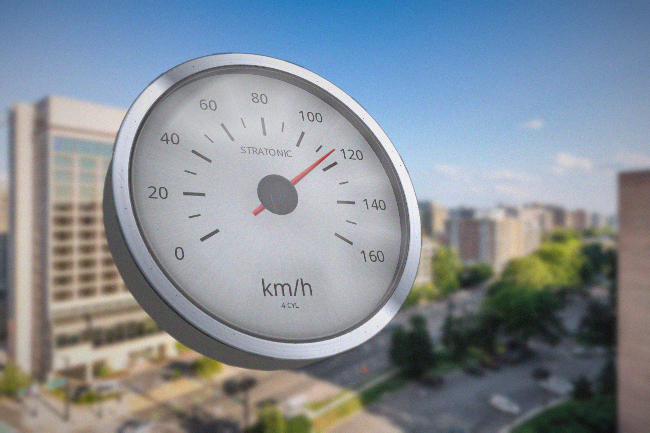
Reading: 115 km/h
